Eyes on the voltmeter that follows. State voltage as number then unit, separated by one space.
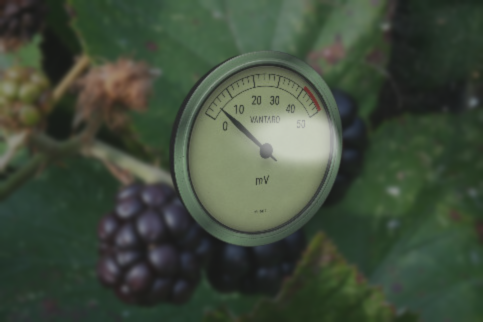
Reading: 4 mV
